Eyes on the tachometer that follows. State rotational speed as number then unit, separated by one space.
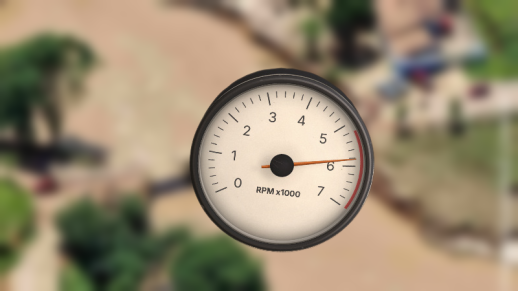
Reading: 5800 rpm
